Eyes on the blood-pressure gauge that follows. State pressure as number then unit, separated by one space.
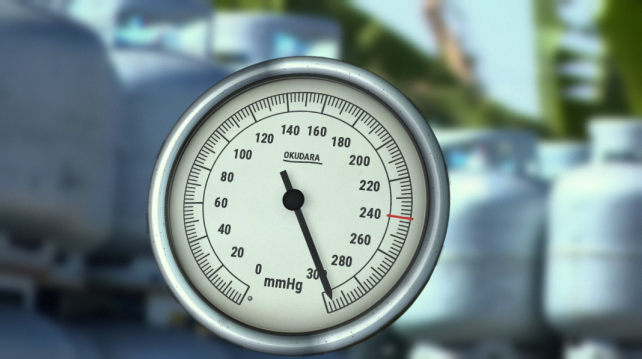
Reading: 296 mmHg
